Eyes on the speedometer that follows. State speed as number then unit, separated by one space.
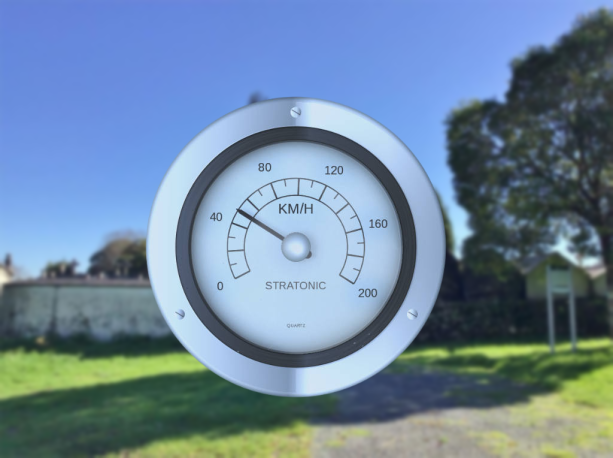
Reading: 50 km/h
